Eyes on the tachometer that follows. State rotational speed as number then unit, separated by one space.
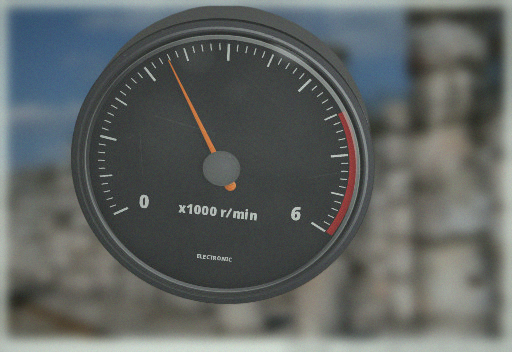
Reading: 2300 rpm
